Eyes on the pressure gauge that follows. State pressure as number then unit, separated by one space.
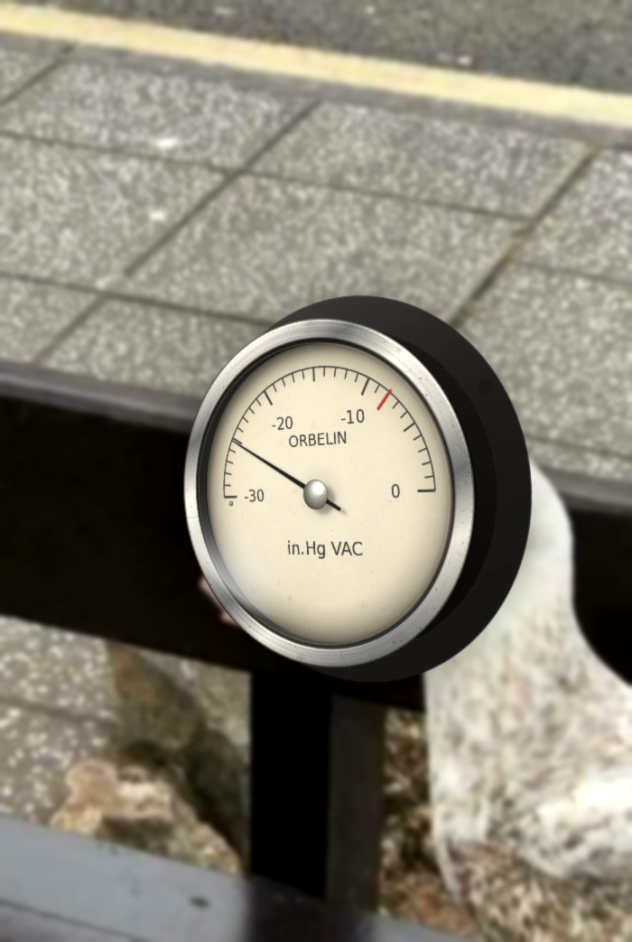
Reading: -25 inHg
